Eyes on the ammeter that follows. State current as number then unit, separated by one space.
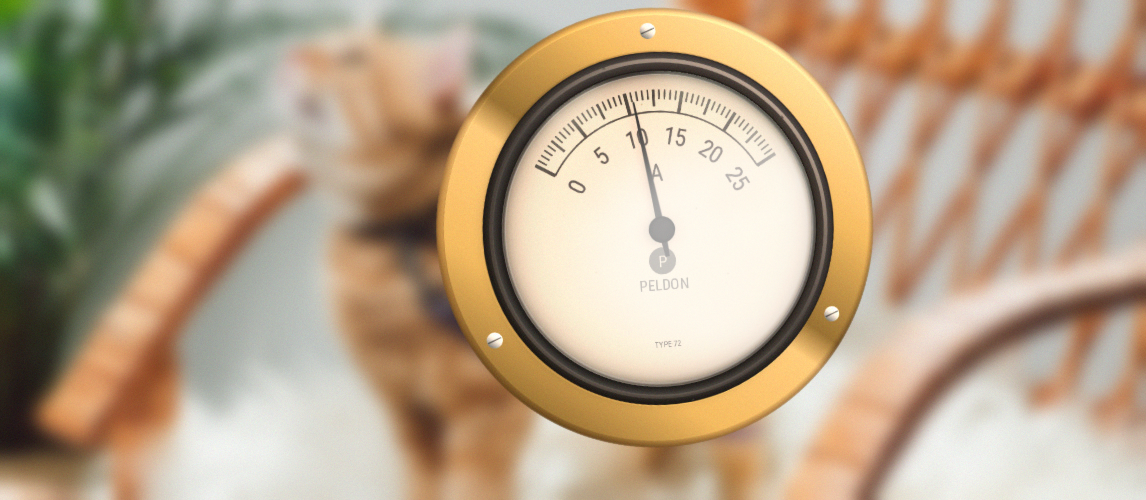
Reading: 10.5 A
